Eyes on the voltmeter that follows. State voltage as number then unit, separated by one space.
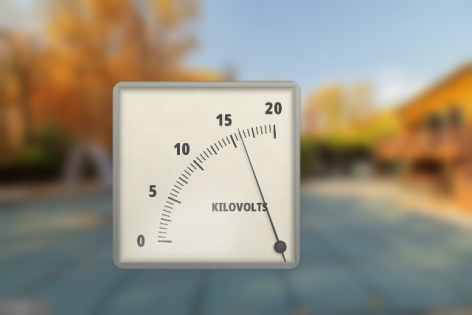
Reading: 16 kV
